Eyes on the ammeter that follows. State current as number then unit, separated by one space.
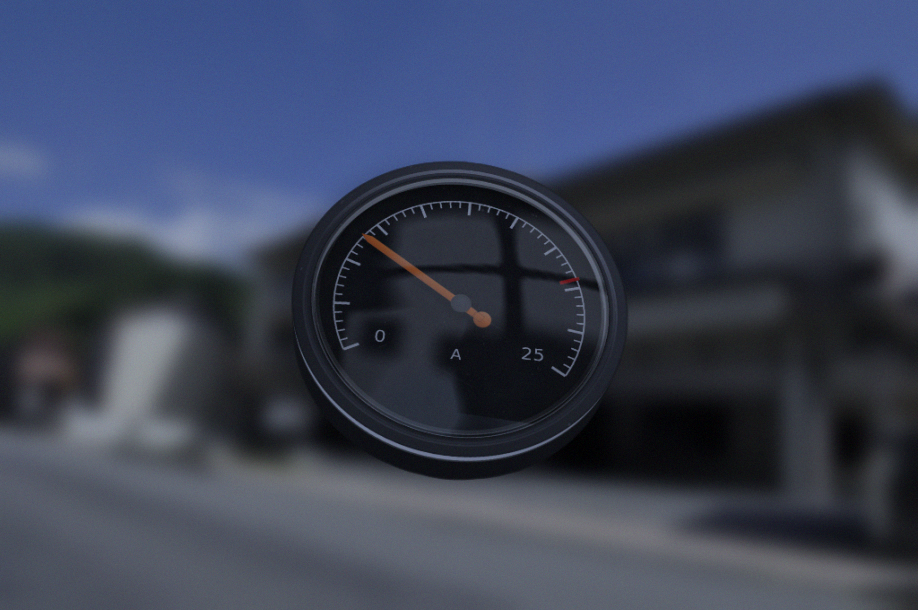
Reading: 6.5 A
